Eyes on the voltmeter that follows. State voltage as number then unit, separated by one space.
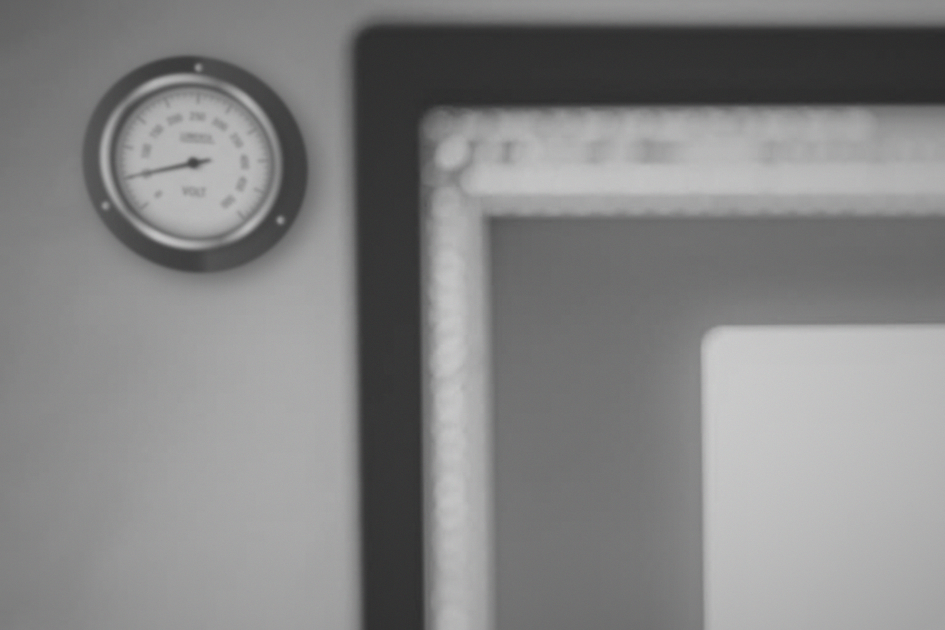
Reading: 50 V
